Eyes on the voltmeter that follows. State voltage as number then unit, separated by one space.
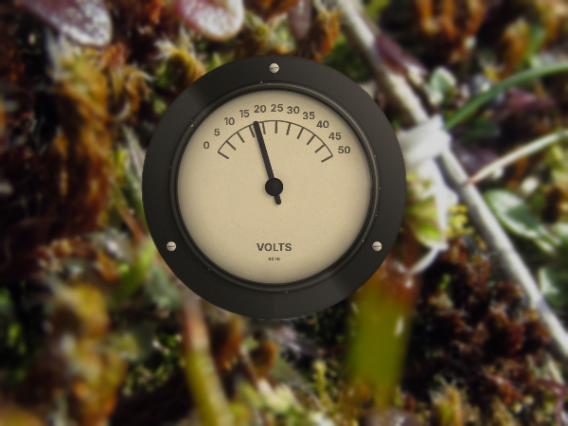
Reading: 17.5 V
